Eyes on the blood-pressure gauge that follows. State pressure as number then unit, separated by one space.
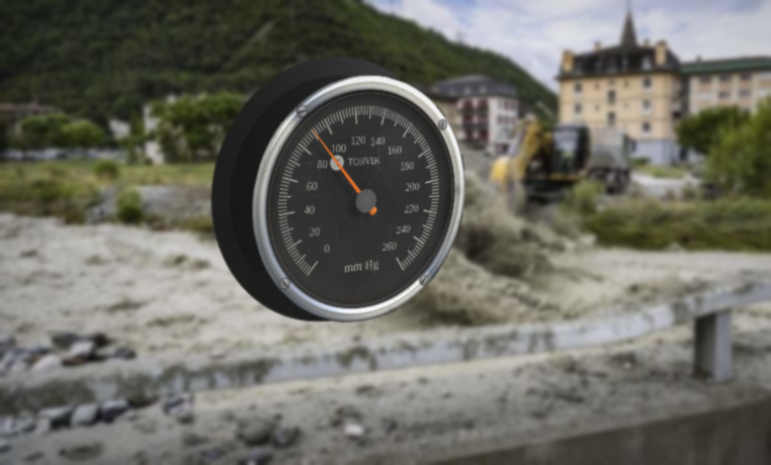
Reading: 90 mmHg
